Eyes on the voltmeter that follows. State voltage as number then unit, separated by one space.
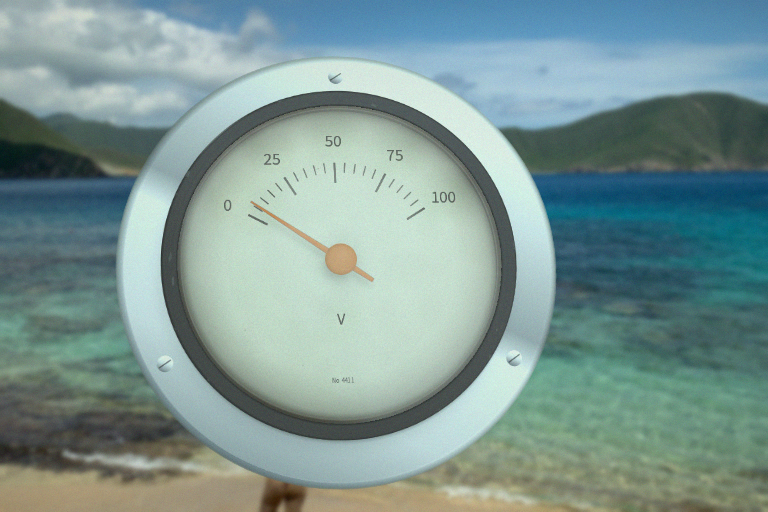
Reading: 5 V
